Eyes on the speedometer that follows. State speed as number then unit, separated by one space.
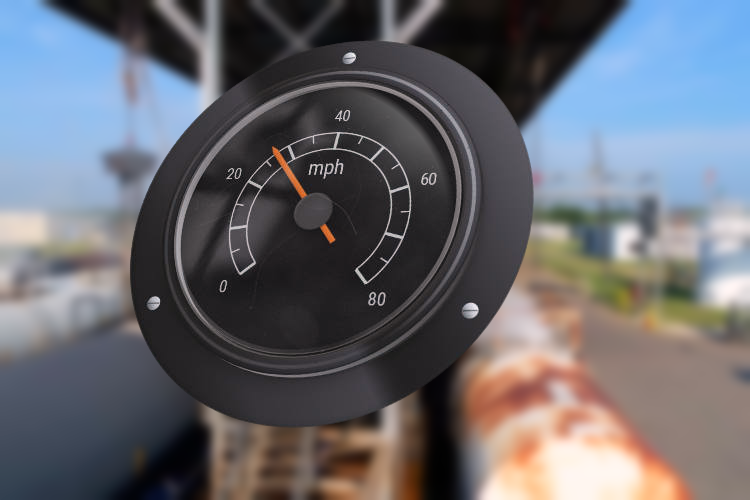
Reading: 27.5 mph
